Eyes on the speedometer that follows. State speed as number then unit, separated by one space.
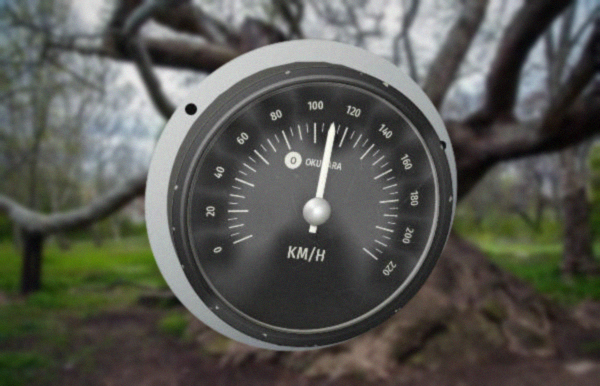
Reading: 110 km/h
